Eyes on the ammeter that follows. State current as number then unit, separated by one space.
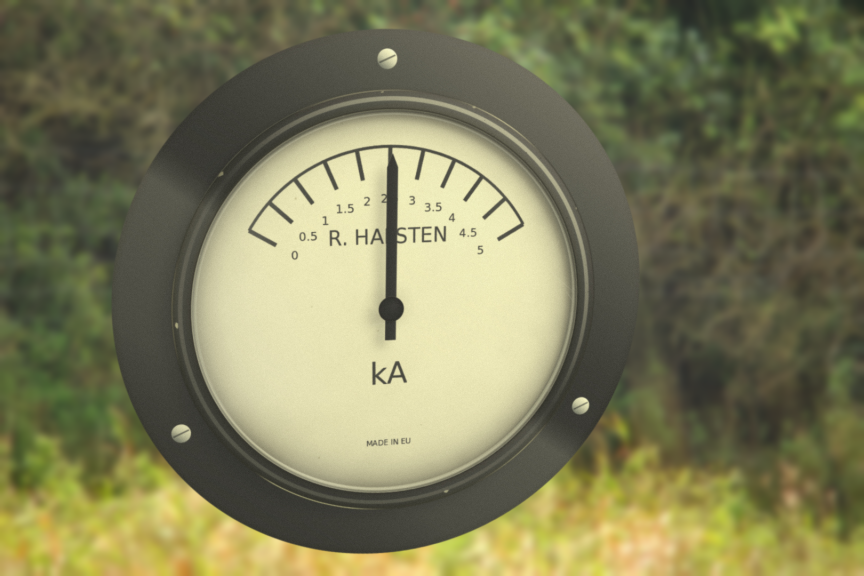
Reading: 2.5 kA
